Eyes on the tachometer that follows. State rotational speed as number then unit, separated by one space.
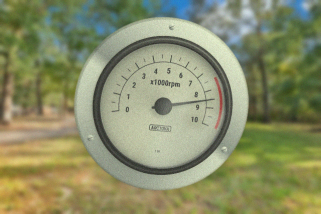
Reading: 8500 rpm
